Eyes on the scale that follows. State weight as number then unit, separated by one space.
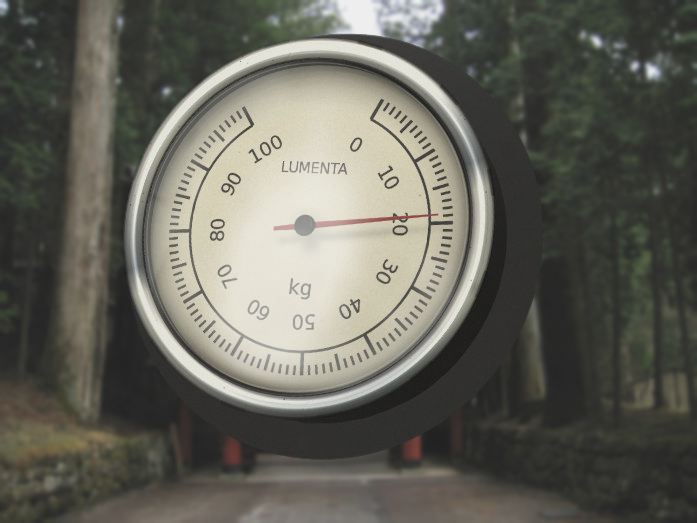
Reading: 19 kg
